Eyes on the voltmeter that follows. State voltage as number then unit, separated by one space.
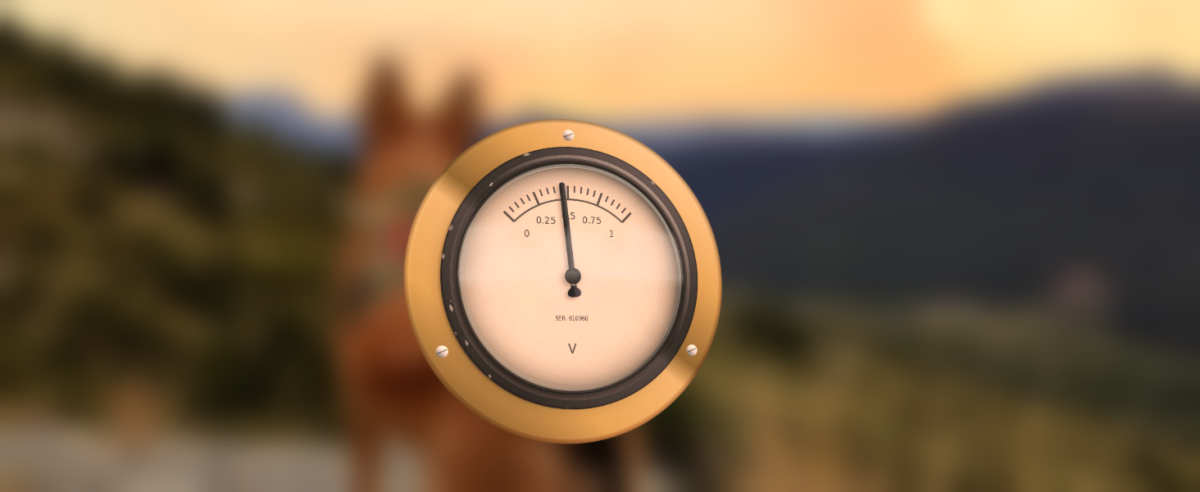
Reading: 0.45 V
